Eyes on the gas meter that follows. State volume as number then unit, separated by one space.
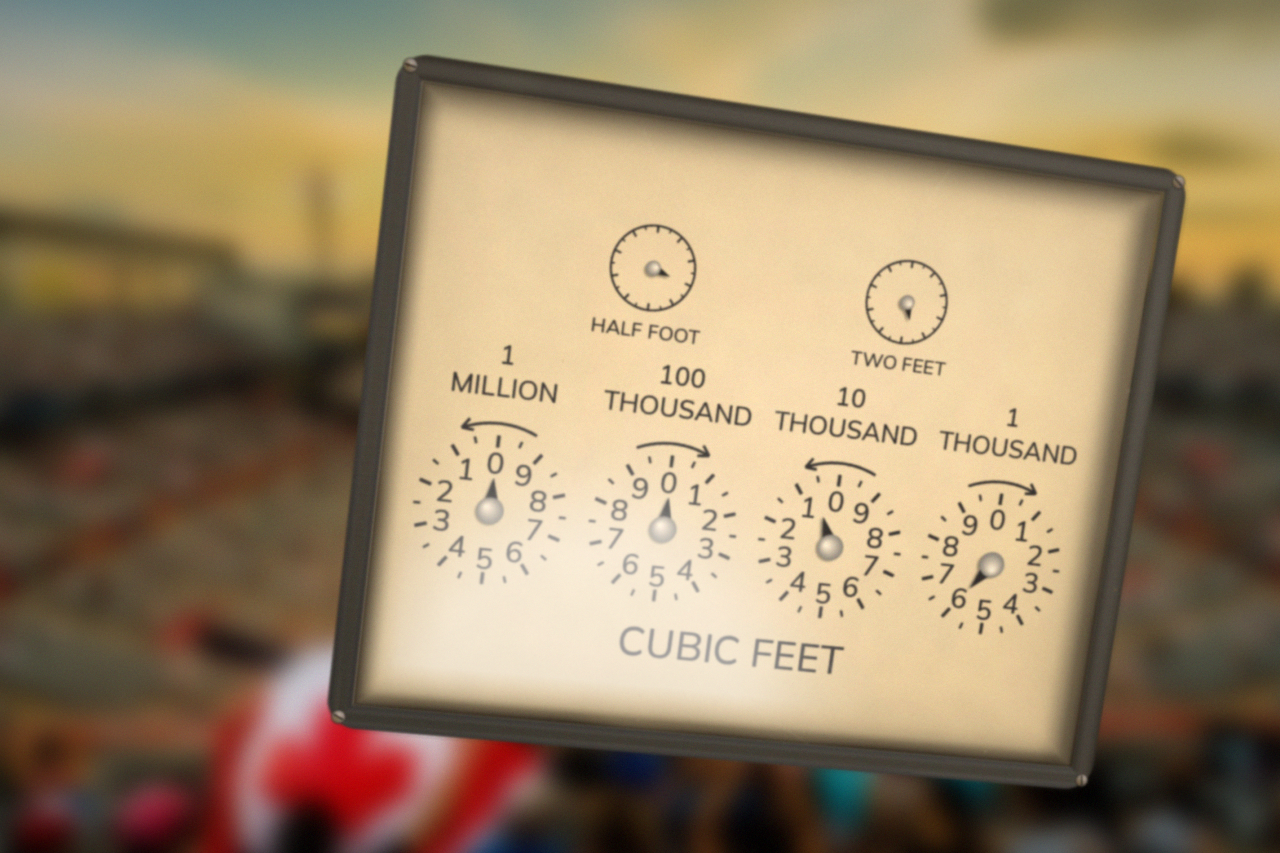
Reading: 600 ft³
